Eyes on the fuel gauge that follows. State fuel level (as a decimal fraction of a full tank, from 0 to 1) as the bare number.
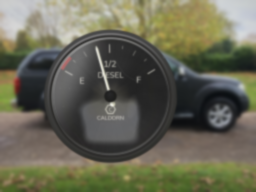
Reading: 0.375
